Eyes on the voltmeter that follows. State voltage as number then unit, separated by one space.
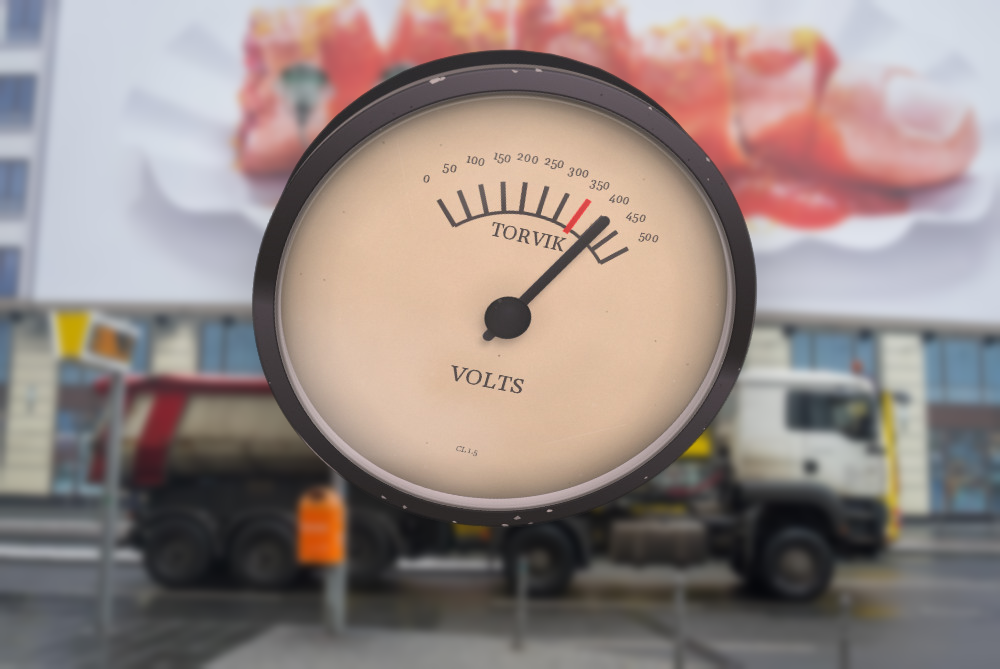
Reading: 400 V
